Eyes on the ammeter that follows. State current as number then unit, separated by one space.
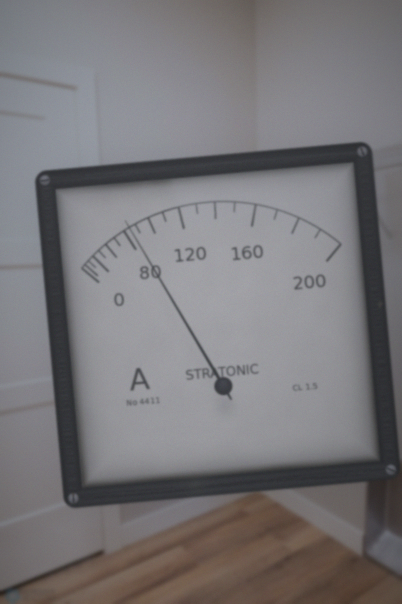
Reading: 85 A
